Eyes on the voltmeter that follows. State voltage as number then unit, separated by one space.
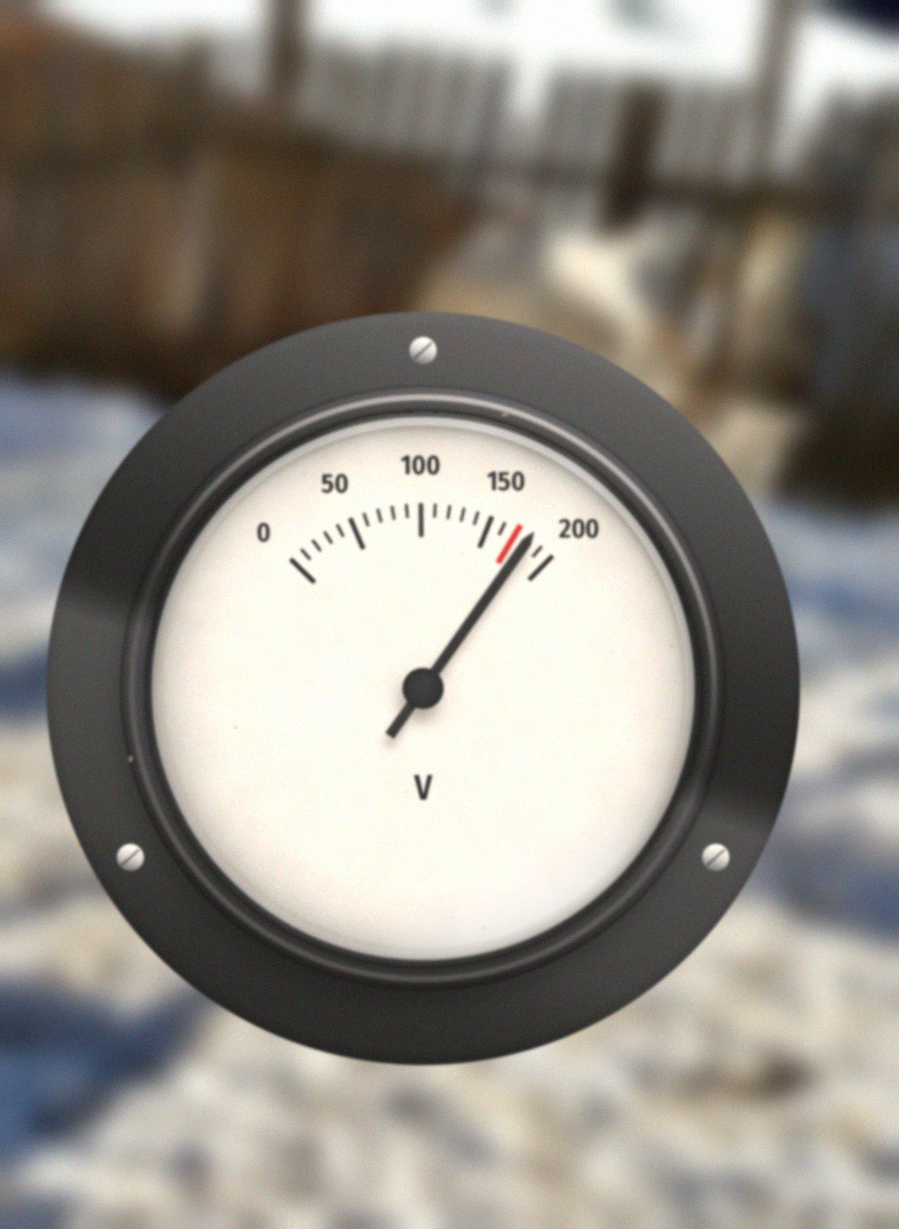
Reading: 180 V
